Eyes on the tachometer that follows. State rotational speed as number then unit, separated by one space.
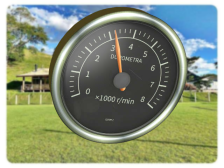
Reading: 3200 rpm
